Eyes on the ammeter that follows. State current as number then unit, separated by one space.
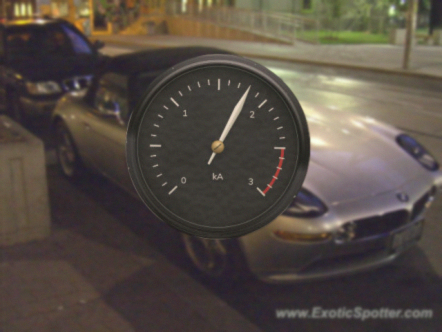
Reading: 1.8 kA
